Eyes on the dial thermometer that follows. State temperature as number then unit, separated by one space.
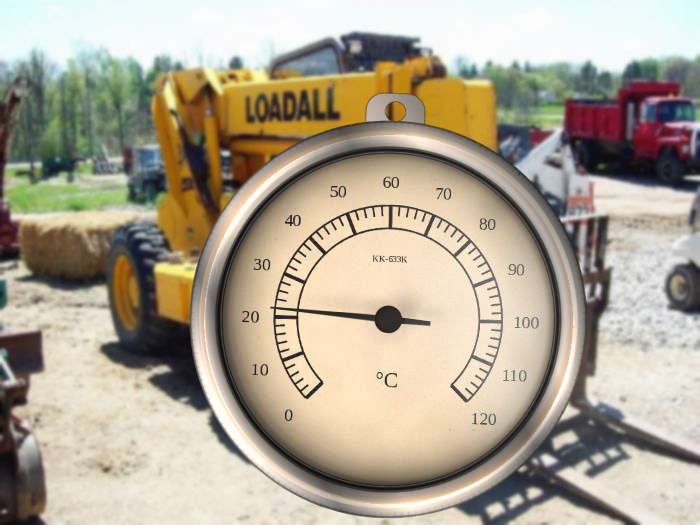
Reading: 22 °C
